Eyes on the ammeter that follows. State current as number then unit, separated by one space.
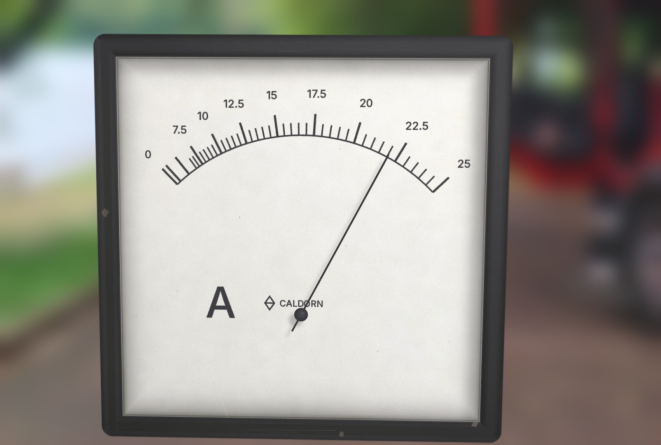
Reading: 22 A
